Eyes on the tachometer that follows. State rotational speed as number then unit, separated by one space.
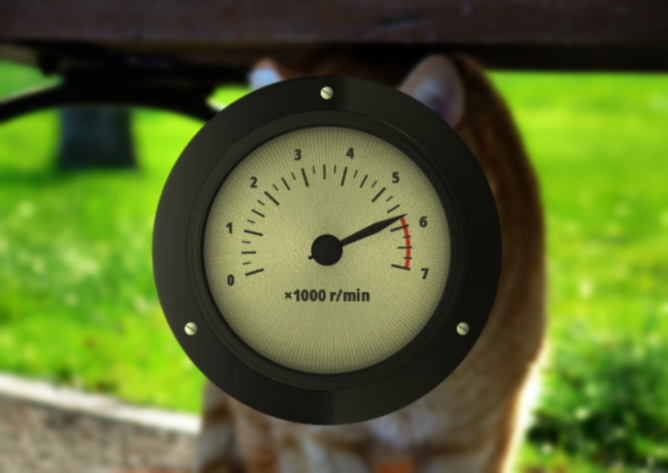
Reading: 5750 rpm
